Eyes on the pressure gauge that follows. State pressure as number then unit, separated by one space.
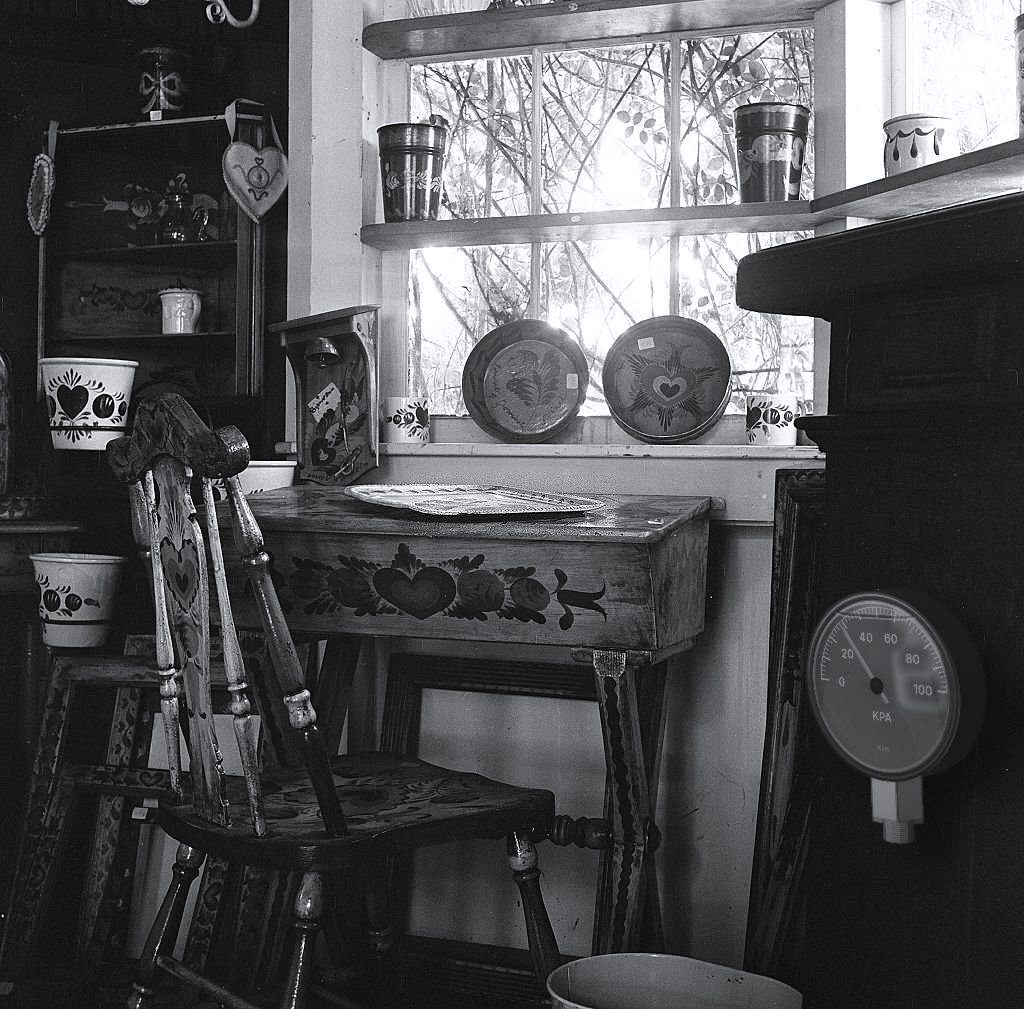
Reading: 30 kPa
